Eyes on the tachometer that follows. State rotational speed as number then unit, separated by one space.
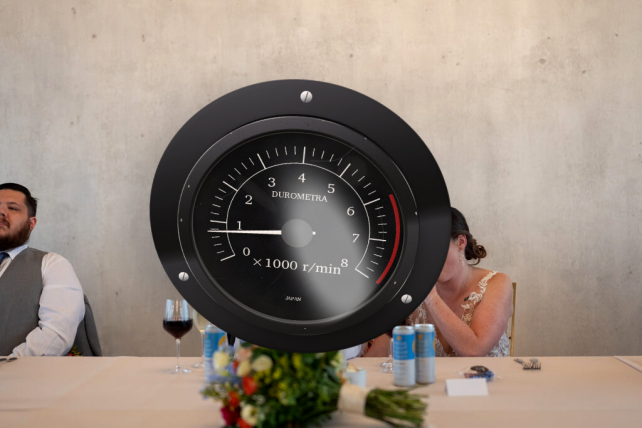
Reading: 800 rpm
